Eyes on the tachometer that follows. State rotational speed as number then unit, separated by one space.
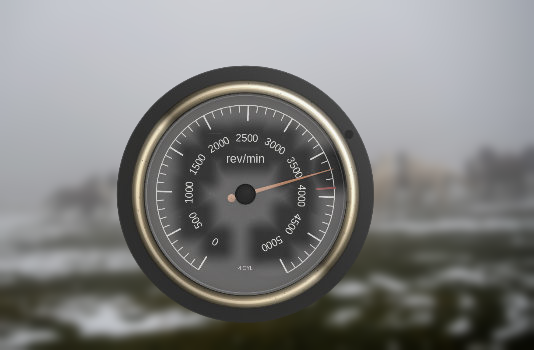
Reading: 3700 rpm
